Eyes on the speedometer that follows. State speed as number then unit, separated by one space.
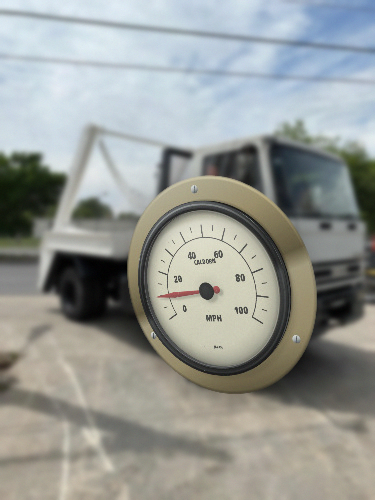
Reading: 10 mph
